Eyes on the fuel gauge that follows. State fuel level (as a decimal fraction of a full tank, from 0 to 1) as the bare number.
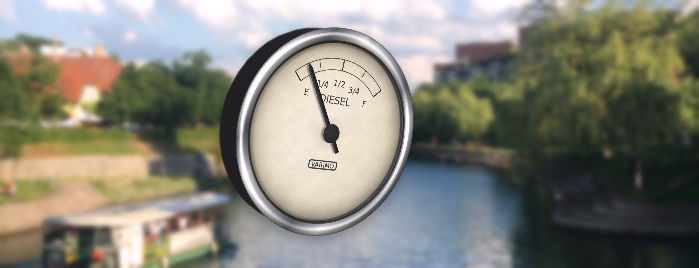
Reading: 0.125
